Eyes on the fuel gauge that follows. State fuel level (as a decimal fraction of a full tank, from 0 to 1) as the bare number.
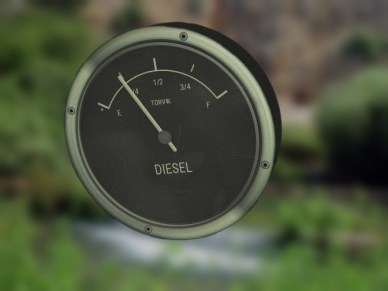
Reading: 0.25
